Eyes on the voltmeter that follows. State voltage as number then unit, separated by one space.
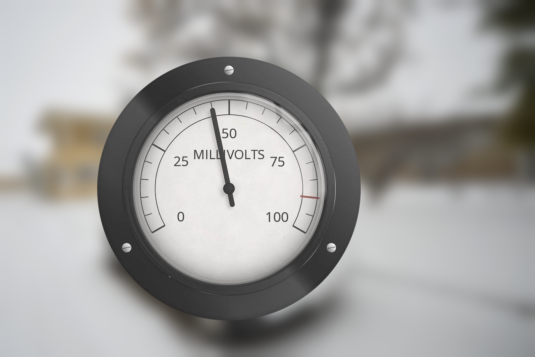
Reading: 45 mV
